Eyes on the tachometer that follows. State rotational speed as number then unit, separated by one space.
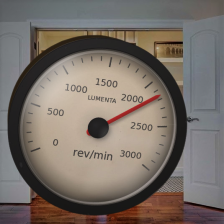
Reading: 2150 rpm
